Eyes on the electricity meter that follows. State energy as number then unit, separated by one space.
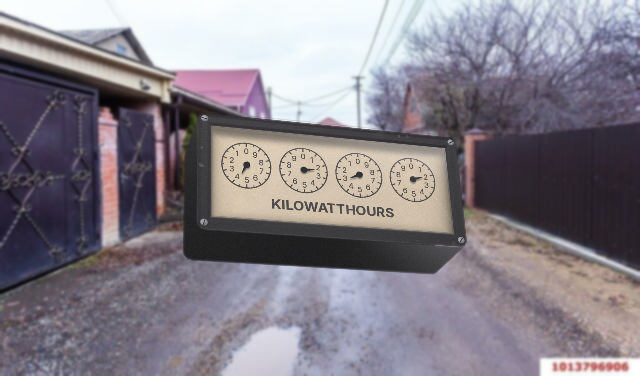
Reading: 4232 kWh
